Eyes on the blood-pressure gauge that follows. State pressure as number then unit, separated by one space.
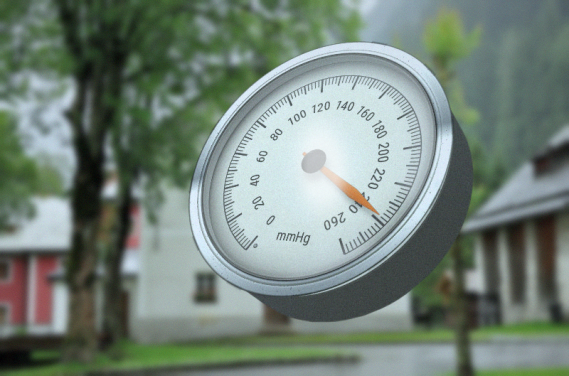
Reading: 238 mmHg
